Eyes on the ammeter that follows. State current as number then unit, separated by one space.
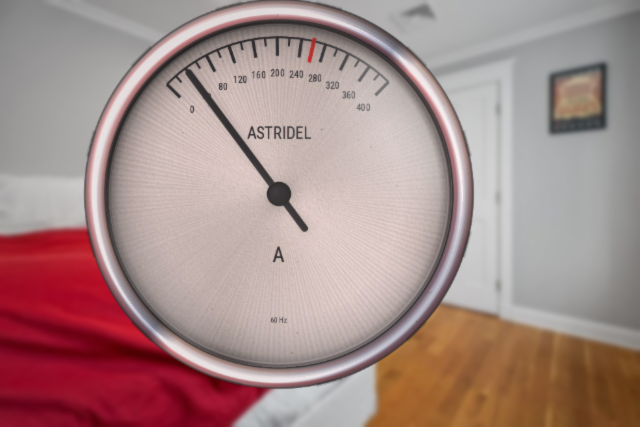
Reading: 40 A
